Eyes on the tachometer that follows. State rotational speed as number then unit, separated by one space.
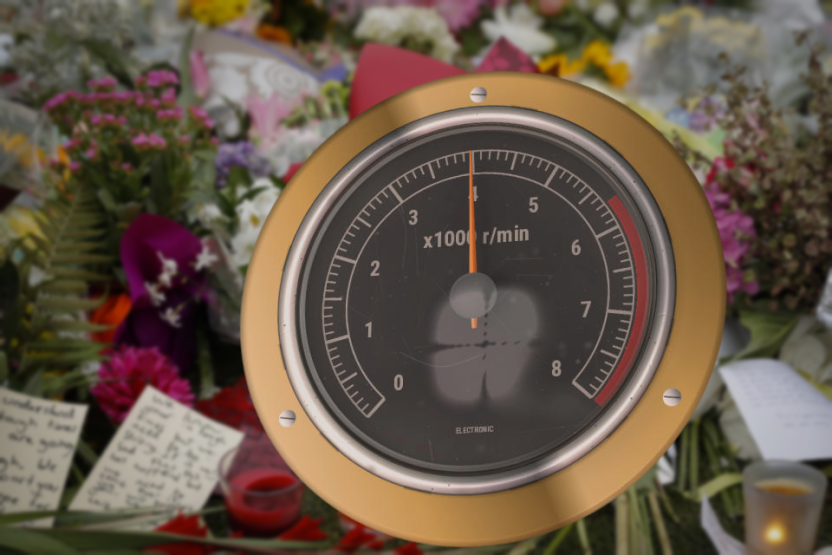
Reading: 4000 rpm
